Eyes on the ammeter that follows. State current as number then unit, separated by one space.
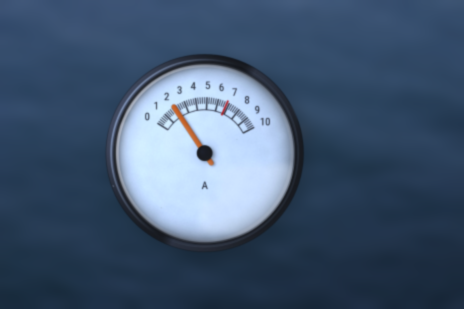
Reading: 2 A
